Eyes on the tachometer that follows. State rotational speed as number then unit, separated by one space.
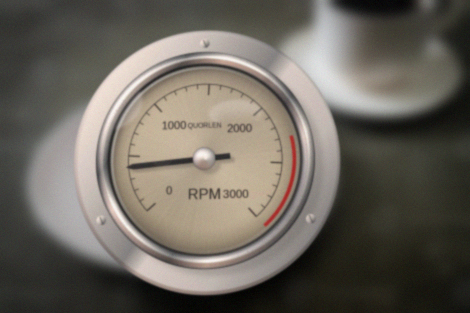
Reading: 400 rpm
